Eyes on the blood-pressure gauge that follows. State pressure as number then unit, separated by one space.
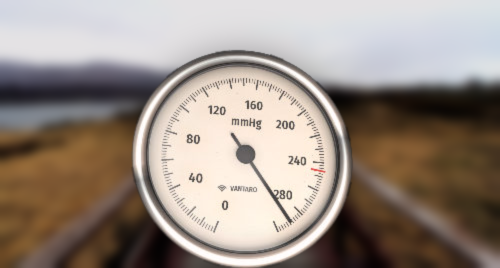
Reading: 290 mmHg
